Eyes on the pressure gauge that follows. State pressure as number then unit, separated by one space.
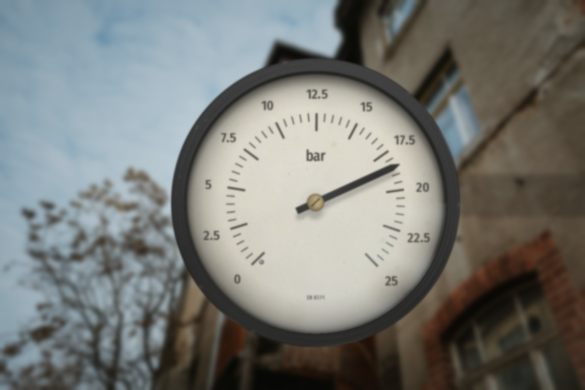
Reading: 18.5 bar
